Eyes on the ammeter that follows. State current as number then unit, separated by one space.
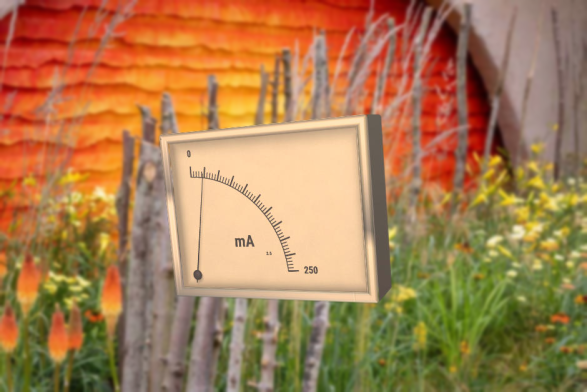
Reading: 25 mA
